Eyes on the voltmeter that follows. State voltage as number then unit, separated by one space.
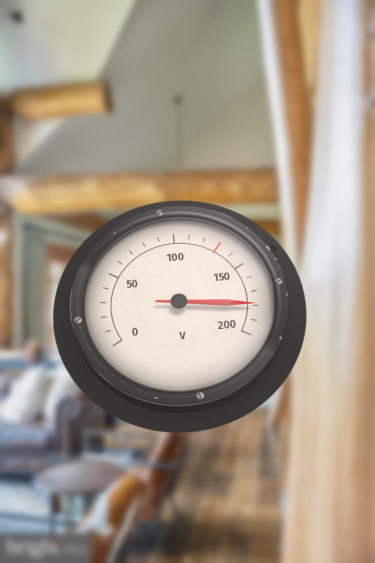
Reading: 180 V
